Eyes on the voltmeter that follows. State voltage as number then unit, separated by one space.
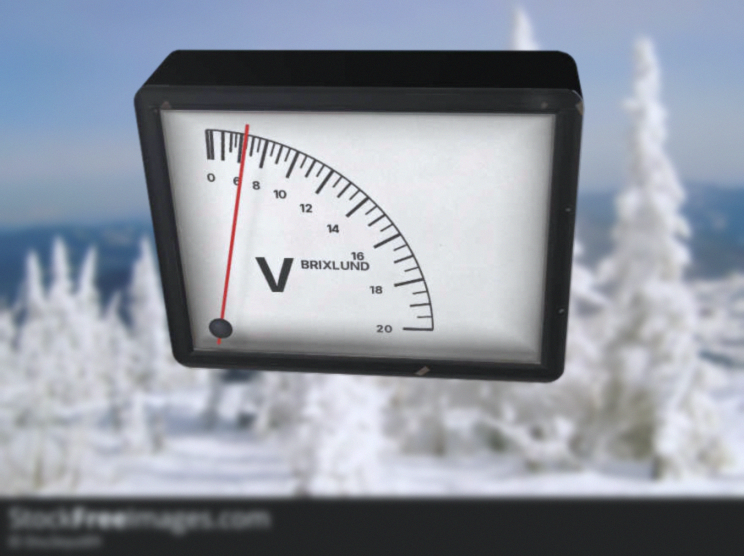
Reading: 6.5 V
